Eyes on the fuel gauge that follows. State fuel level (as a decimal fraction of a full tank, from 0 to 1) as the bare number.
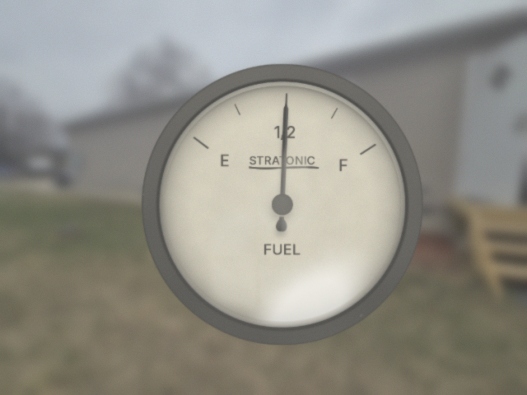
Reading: 0.5
